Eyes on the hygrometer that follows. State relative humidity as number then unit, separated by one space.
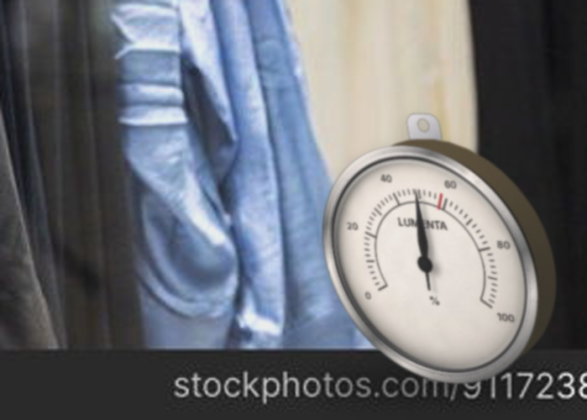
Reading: 50 %
